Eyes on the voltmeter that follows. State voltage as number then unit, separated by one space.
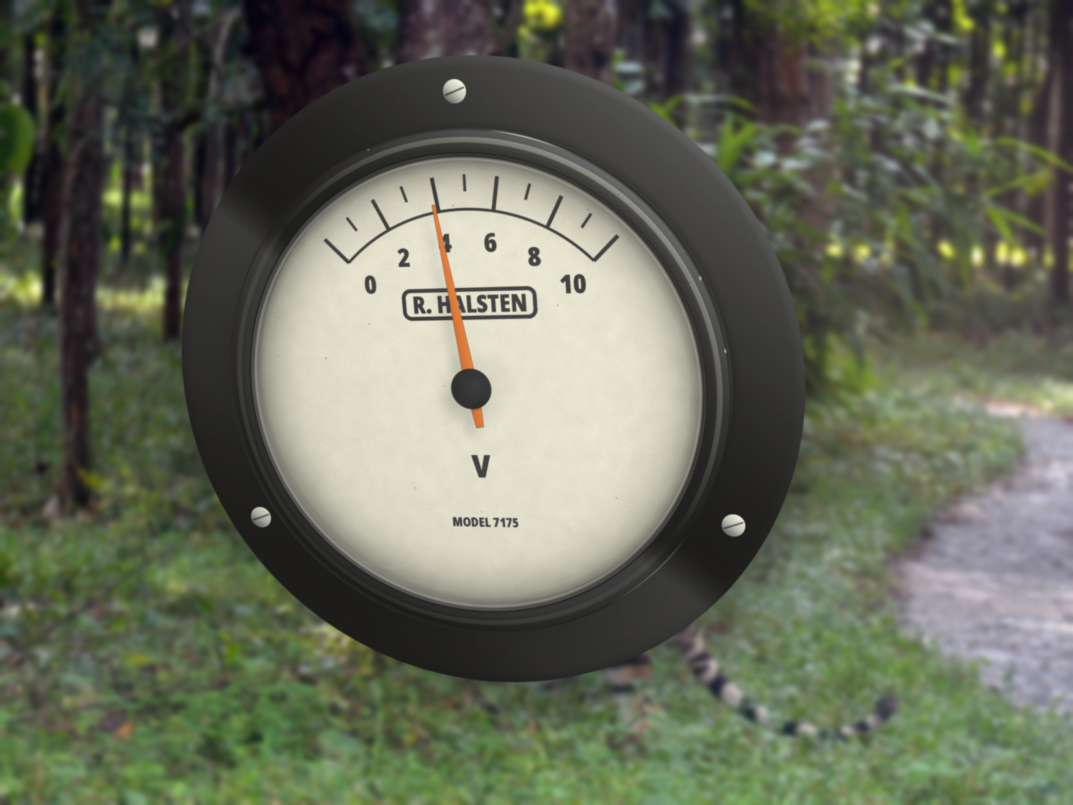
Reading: 4 V
